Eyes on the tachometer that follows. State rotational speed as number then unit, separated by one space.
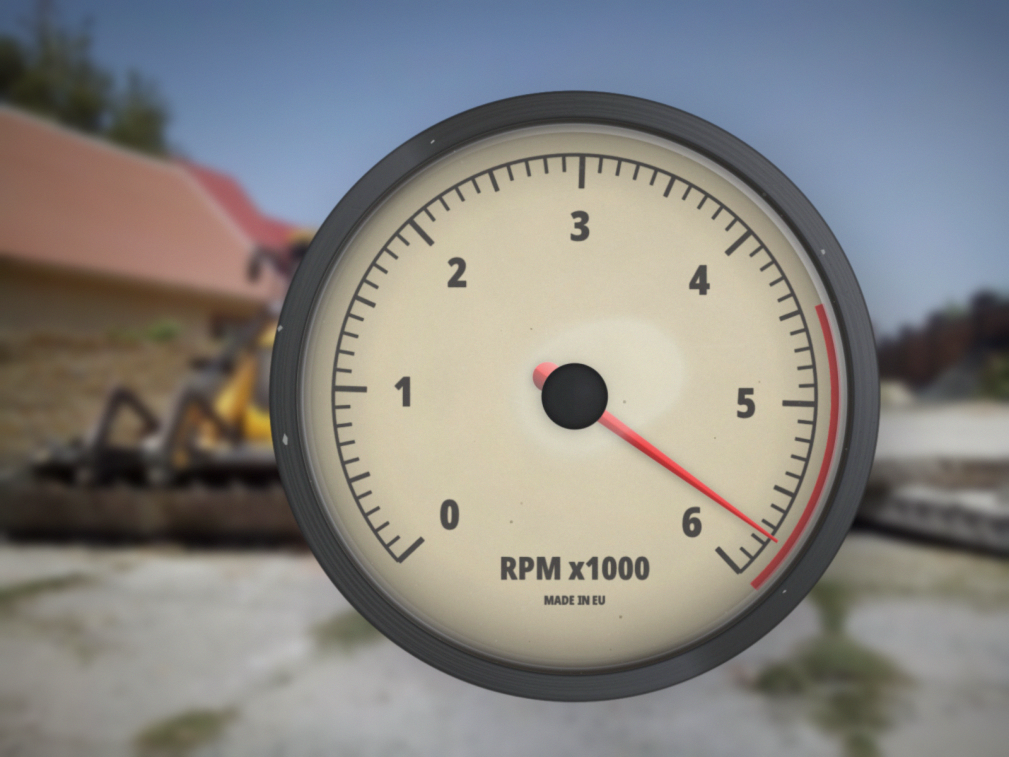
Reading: 5750 rpm
